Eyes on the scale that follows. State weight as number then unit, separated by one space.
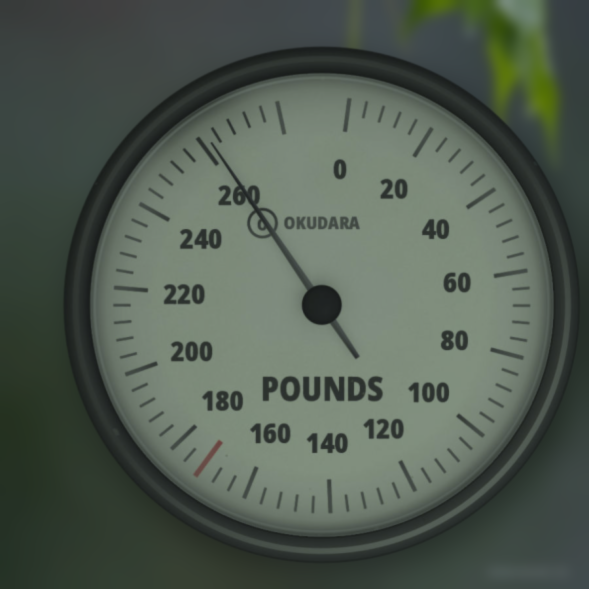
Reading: 262 lb
